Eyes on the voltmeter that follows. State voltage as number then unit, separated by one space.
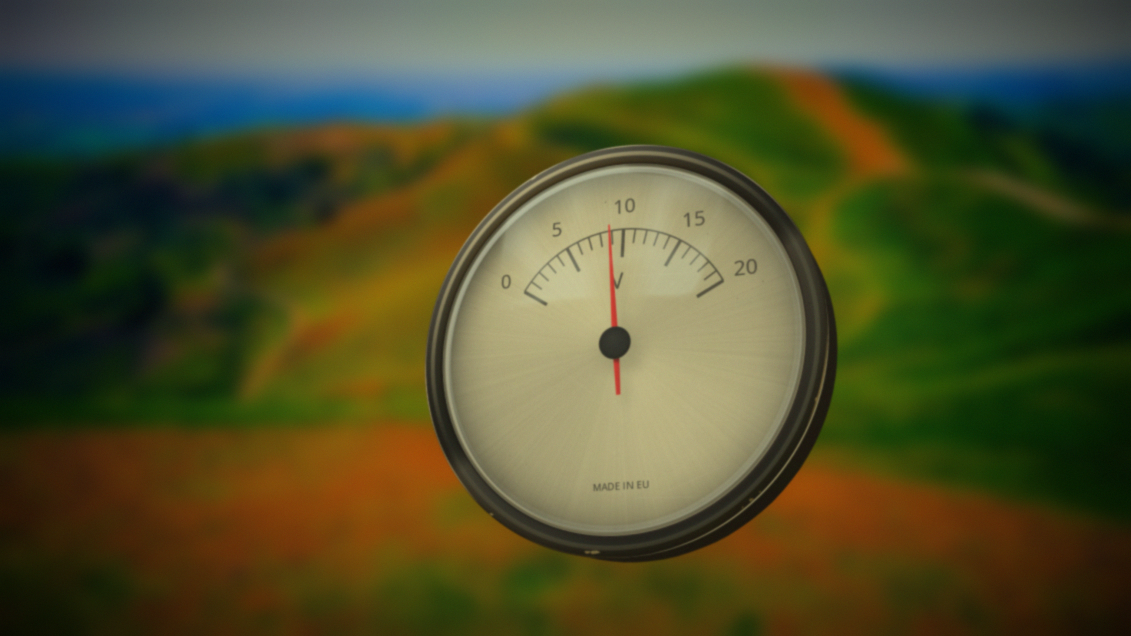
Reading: 9 V
